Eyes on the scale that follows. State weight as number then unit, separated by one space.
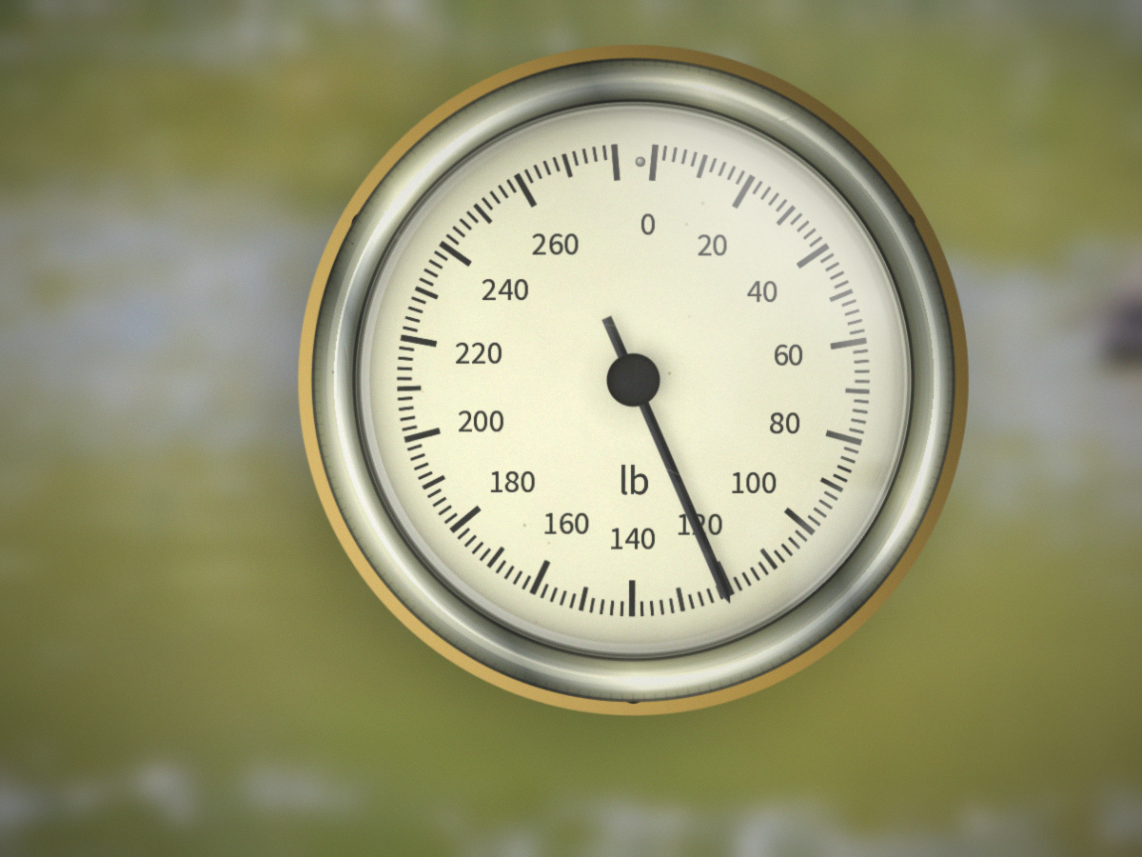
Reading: 121 lb
